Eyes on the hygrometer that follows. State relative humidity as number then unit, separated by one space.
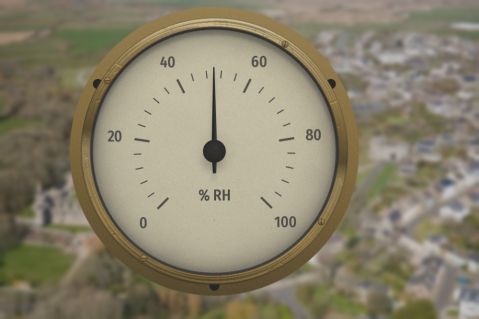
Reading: 50 %
